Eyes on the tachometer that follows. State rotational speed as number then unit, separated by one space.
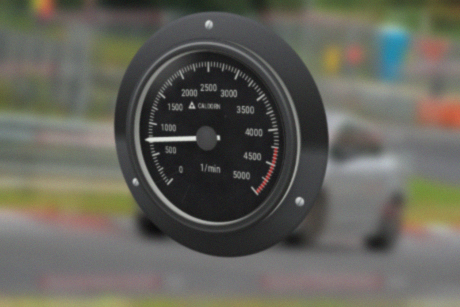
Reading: 750 rpm
